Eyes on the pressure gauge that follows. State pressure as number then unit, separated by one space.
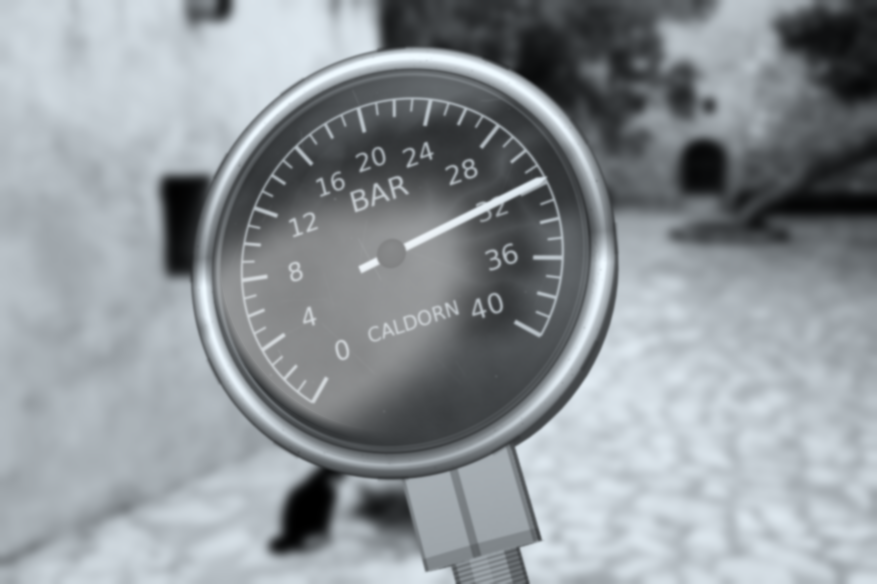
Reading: 32 bar
